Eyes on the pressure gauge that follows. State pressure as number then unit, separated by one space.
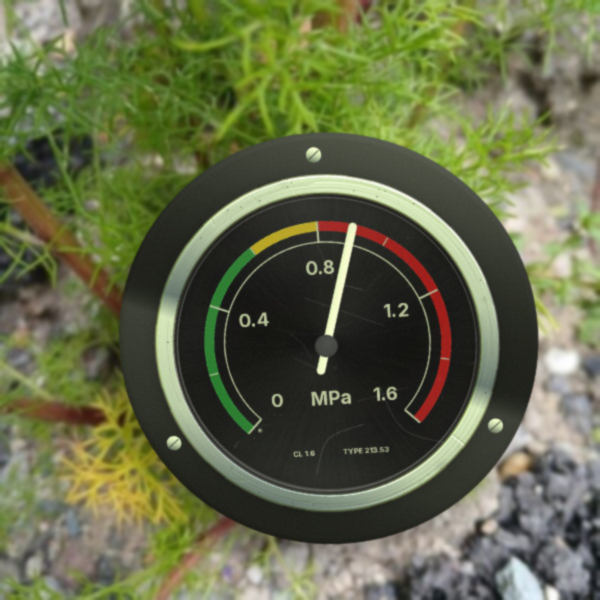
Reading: 0.9 MPa
